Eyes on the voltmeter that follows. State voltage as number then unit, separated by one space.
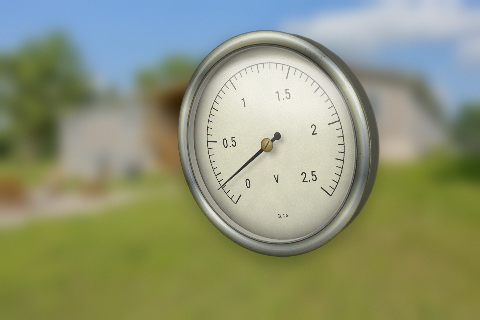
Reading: 0.15 V
